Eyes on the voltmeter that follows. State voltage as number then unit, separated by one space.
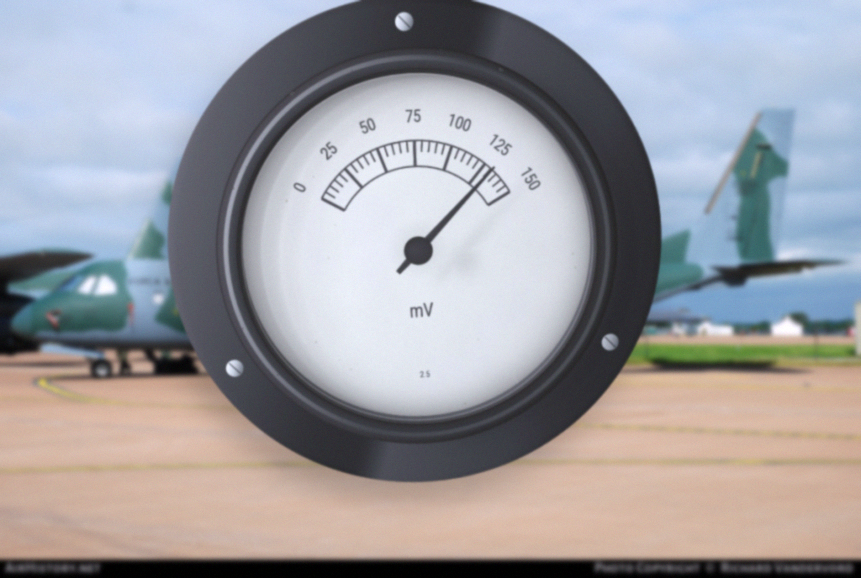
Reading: 130 mV
